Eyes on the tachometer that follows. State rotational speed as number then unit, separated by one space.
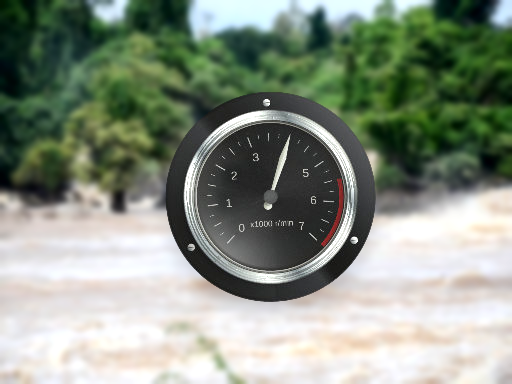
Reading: 4000 rpm
